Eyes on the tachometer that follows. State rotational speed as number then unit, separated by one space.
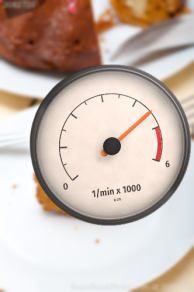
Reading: 4500 rpm
